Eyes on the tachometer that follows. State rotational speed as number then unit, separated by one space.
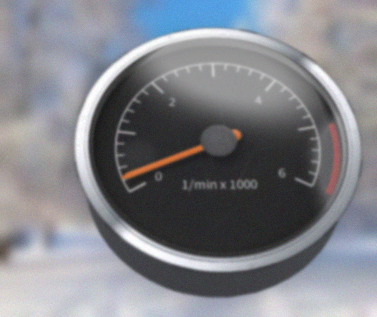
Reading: 200 rpm
